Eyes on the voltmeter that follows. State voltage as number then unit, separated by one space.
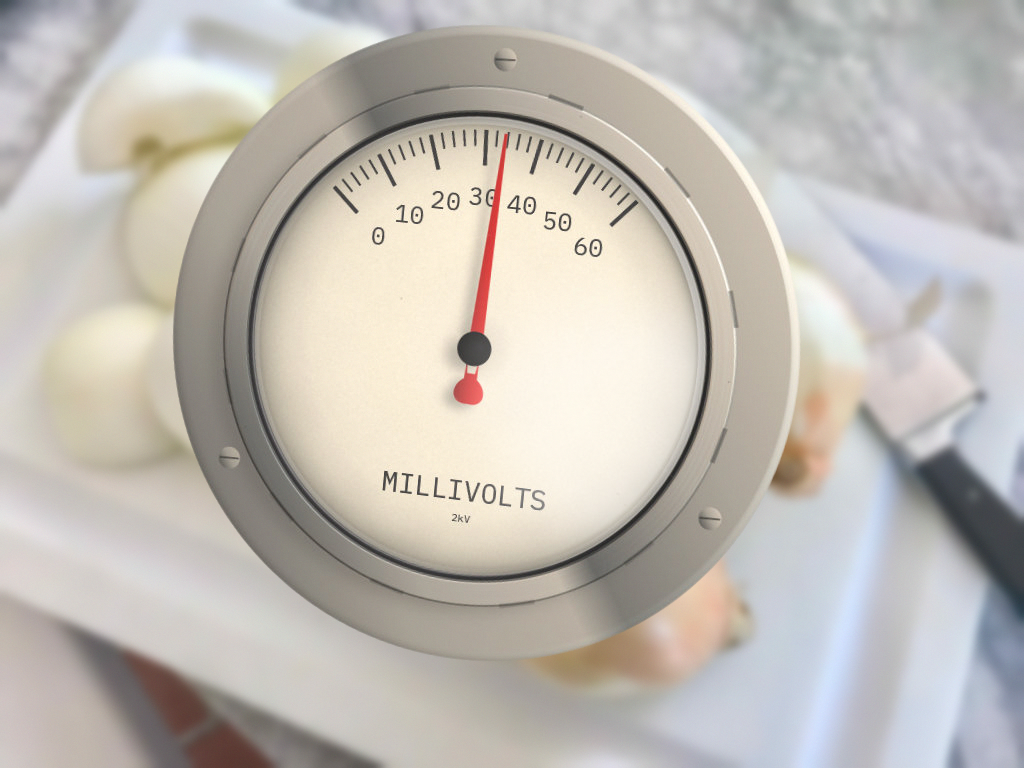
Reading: 34 mV
